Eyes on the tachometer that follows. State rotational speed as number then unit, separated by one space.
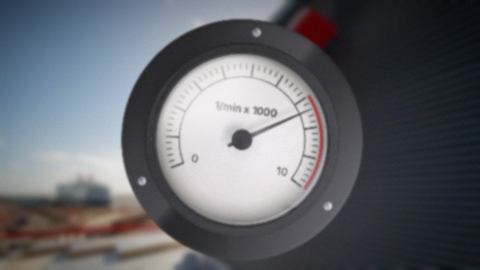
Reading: 7400 rpm
